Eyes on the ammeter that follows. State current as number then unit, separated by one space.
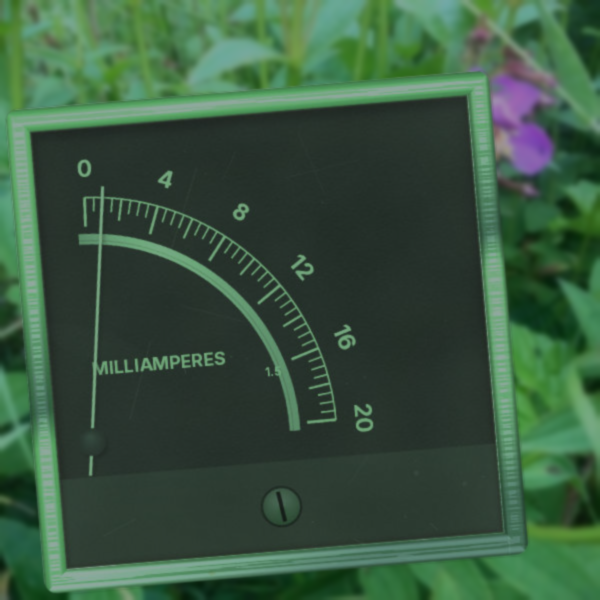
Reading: 1 mA
